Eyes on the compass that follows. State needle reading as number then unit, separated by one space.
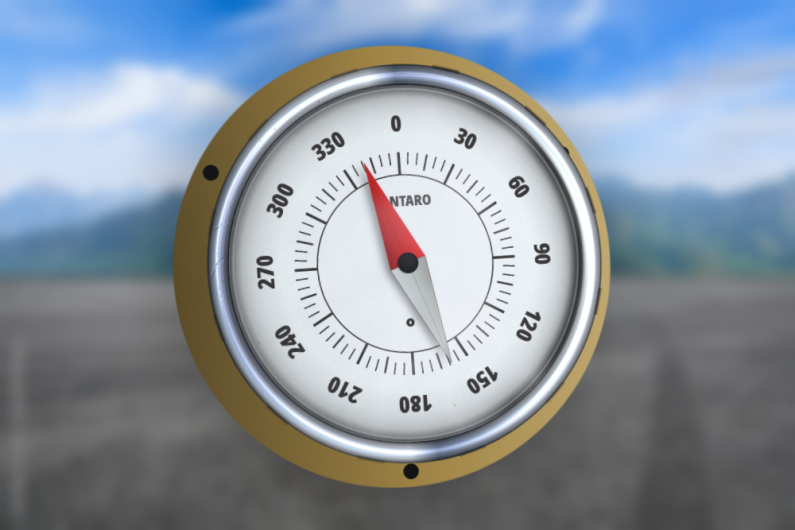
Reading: 340 °
